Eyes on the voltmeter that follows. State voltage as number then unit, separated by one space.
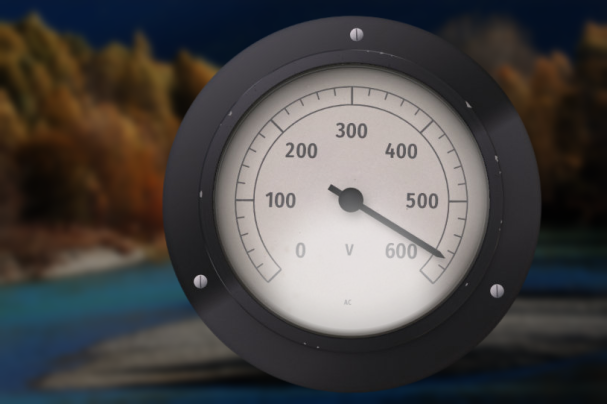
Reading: 570 V
